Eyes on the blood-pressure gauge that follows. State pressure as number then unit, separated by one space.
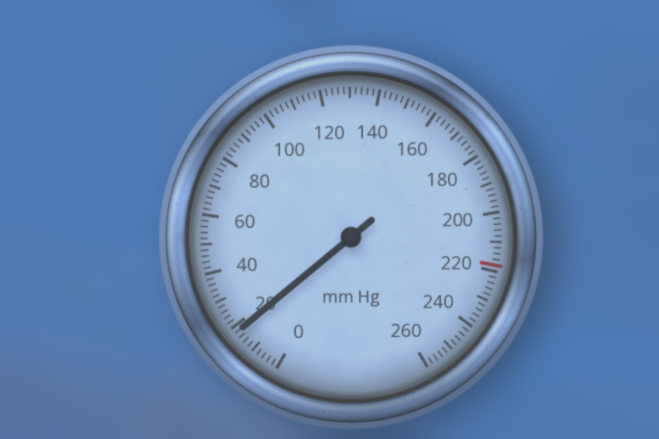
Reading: 18 mmHg
